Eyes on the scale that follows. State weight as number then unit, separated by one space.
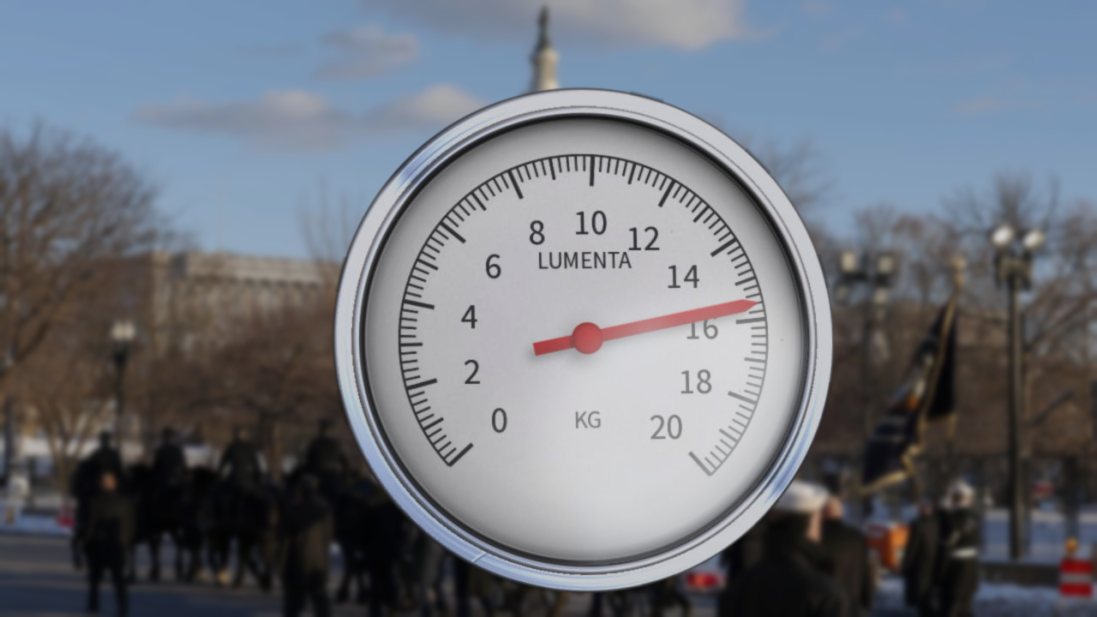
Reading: 15.6 kg
